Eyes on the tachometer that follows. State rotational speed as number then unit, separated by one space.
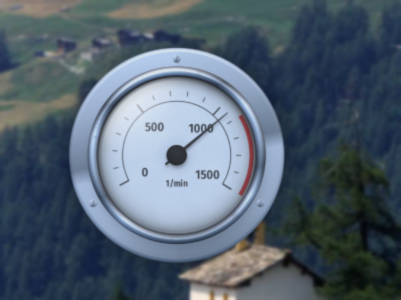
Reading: 1050 rpm
